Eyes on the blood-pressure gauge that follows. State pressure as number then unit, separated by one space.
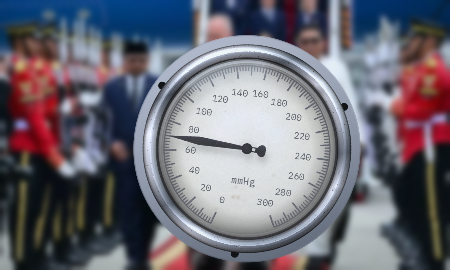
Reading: 70 mmHg
